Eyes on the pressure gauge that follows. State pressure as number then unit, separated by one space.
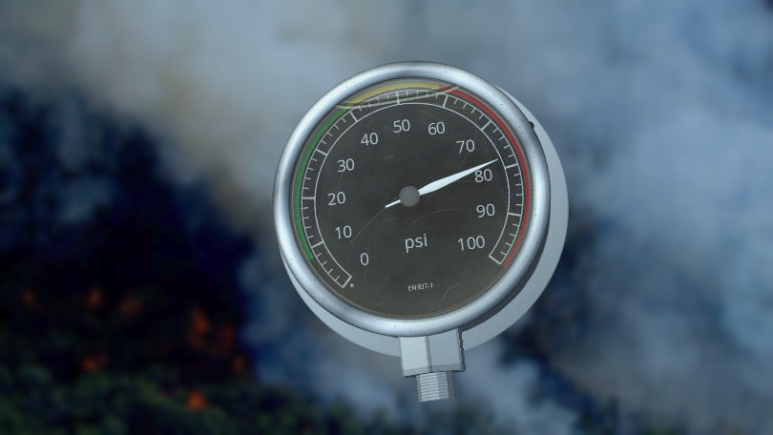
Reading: 78 psi
